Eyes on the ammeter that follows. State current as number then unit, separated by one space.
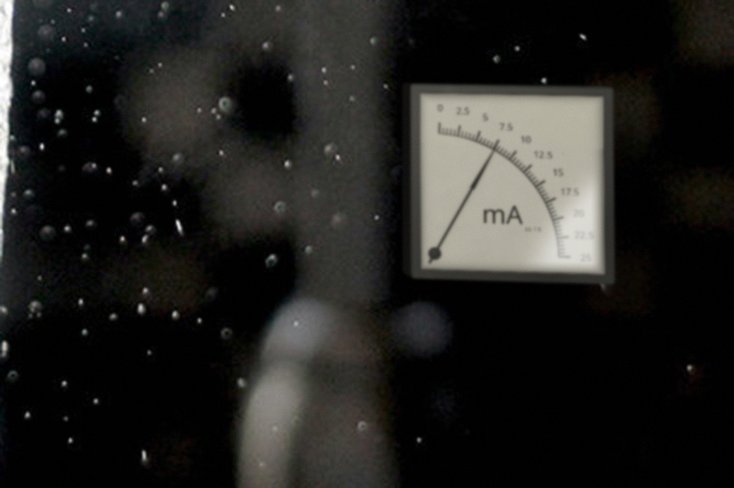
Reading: 7.5 mA
